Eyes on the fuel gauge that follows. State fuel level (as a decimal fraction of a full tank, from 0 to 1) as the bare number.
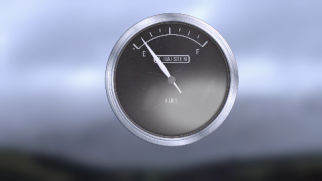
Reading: 0.125
